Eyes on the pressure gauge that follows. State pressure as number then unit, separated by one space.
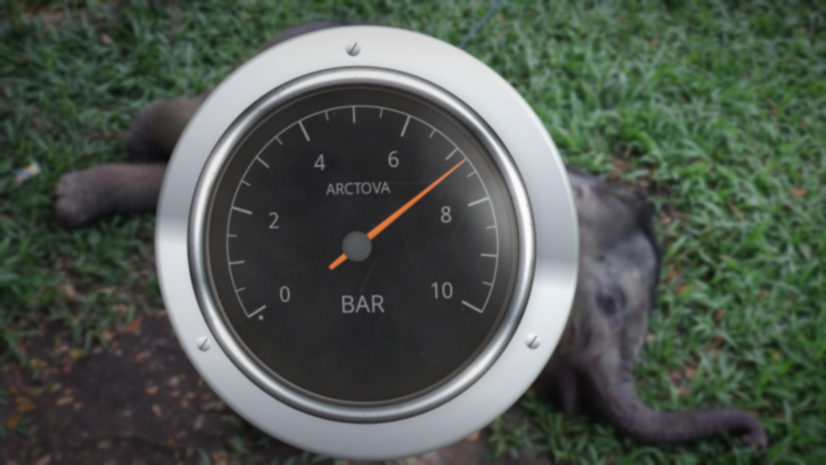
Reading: 7.25 bar
